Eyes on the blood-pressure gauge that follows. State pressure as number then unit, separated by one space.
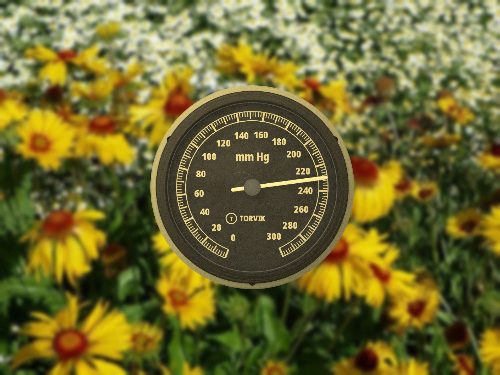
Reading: 230 mmHg
